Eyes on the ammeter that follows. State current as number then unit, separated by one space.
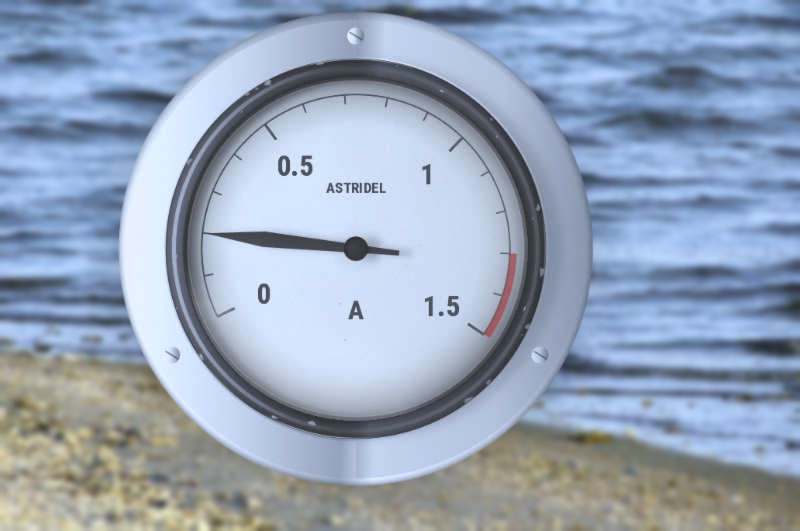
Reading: 0.2 A
